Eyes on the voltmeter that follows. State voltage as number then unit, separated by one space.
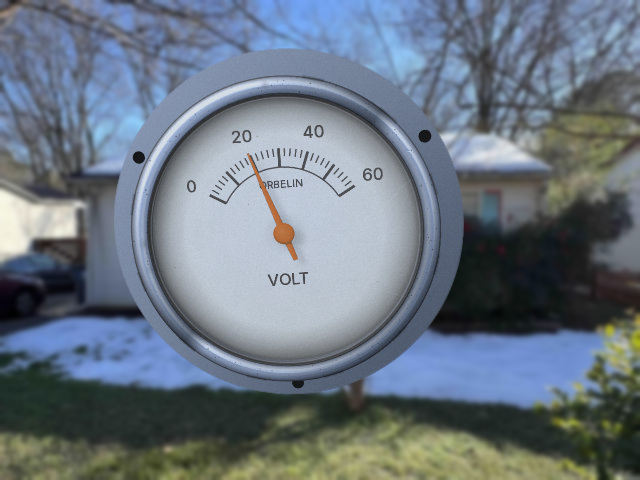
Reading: 20 V
